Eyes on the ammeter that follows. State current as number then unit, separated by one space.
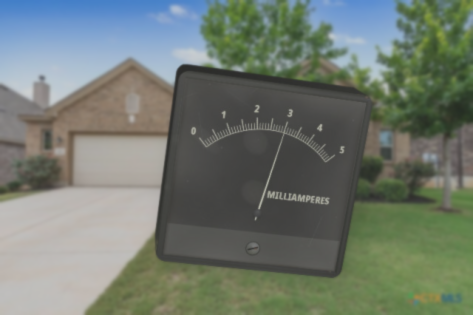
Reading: 3 mA
